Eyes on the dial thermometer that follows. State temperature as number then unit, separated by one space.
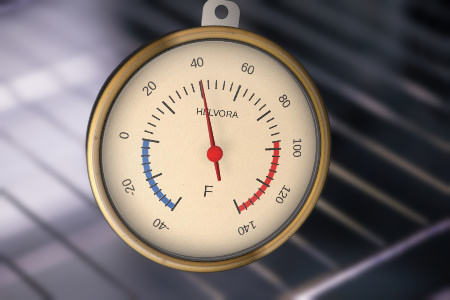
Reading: 40 °F
